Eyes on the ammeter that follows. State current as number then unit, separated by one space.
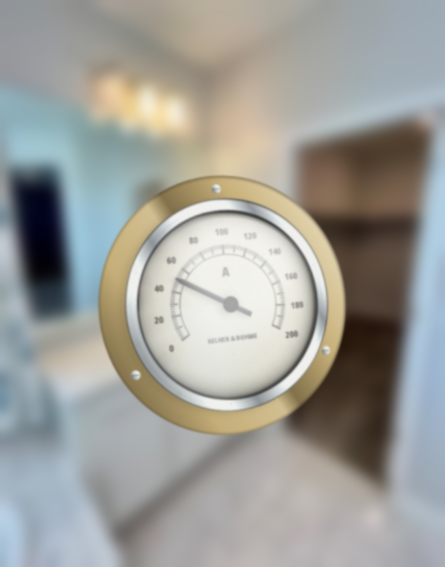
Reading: 50 A
